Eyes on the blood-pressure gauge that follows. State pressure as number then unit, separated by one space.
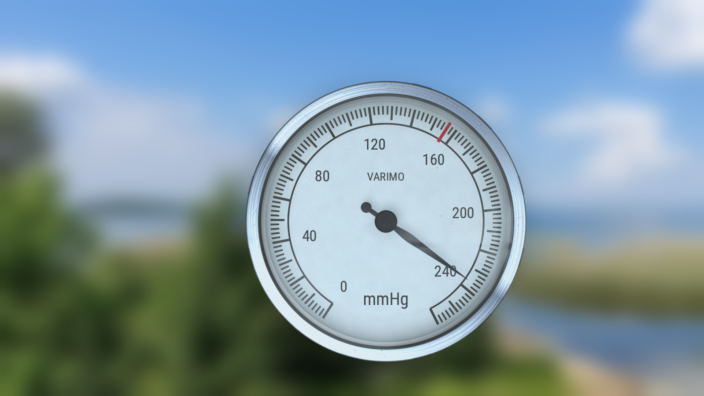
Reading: 236 mmHg
